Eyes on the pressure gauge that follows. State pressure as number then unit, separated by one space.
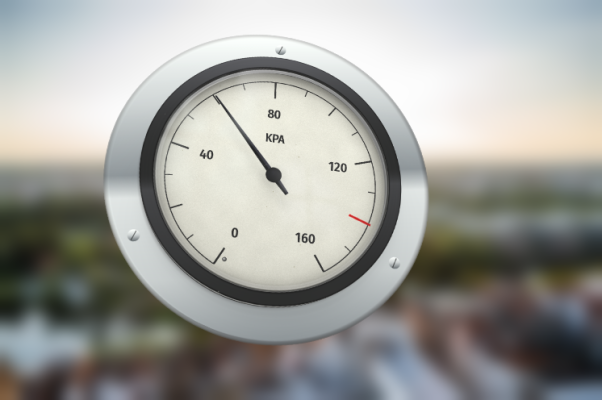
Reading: 60 kPa
